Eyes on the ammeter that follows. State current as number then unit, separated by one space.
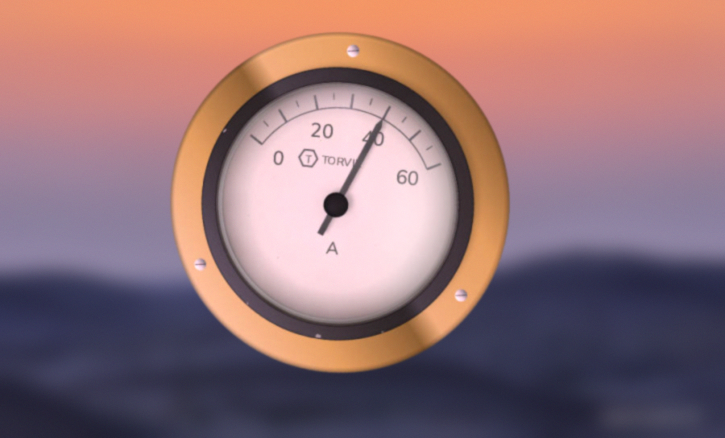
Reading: 40 A
